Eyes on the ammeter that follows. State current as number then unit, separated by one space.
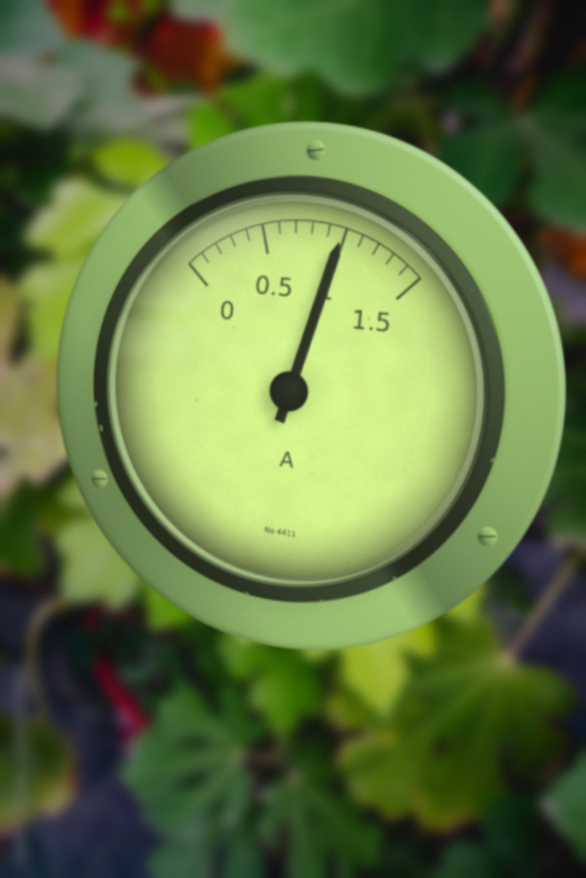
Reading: 1 A
